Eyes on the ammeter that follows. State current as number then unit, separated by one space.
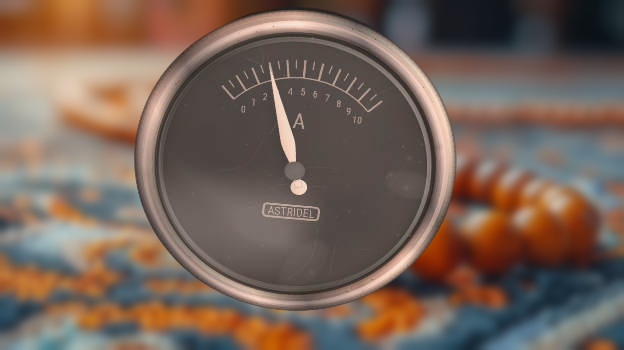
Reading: 3 A
